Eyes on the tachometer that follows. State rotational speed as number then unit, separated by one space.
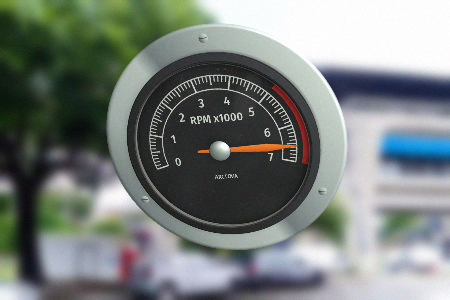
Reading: 6500 rpm
